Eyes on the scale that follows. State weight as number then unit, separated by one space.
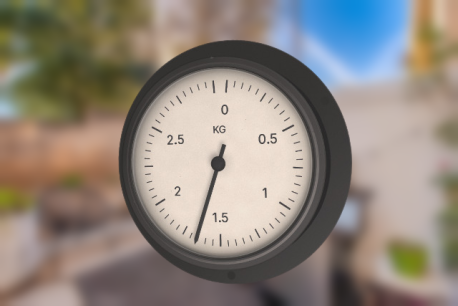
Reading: 1.65 kg
